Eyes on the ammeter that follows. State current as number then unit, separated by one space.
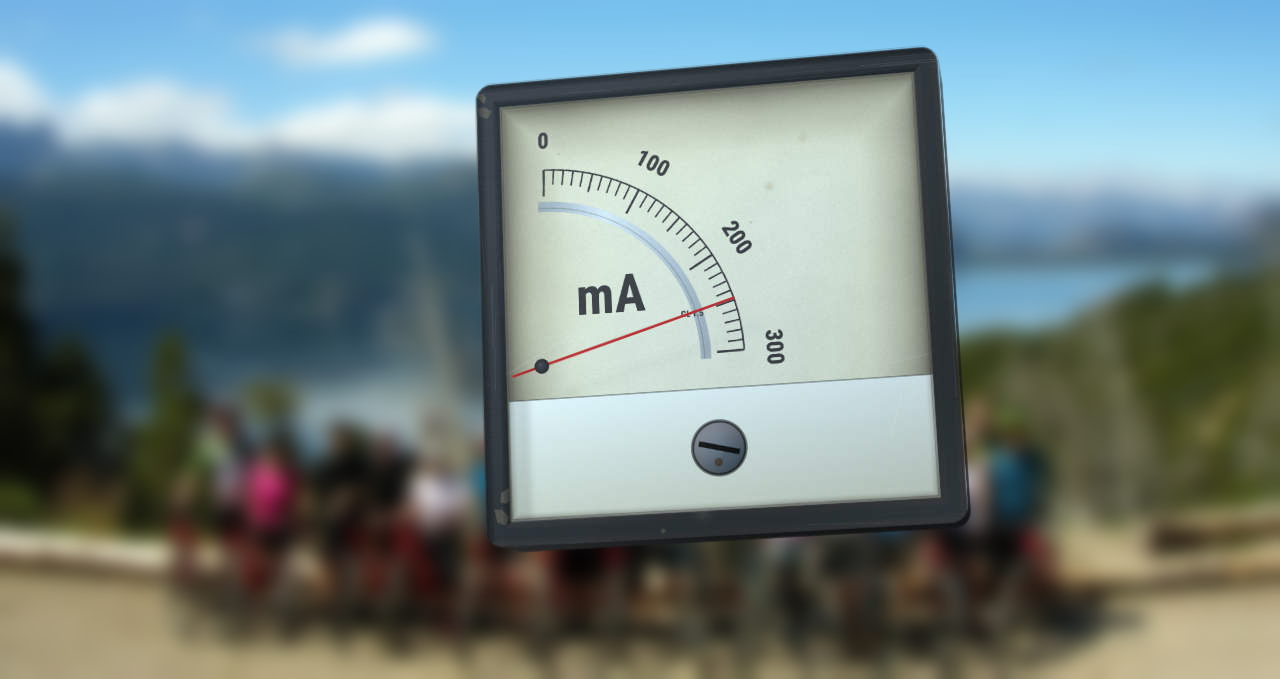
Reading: 250 mA
